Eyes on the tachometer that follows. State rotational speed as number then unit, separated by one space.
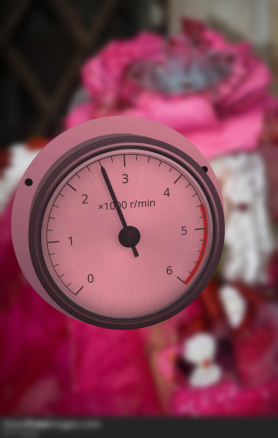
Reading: 2600 rpm
